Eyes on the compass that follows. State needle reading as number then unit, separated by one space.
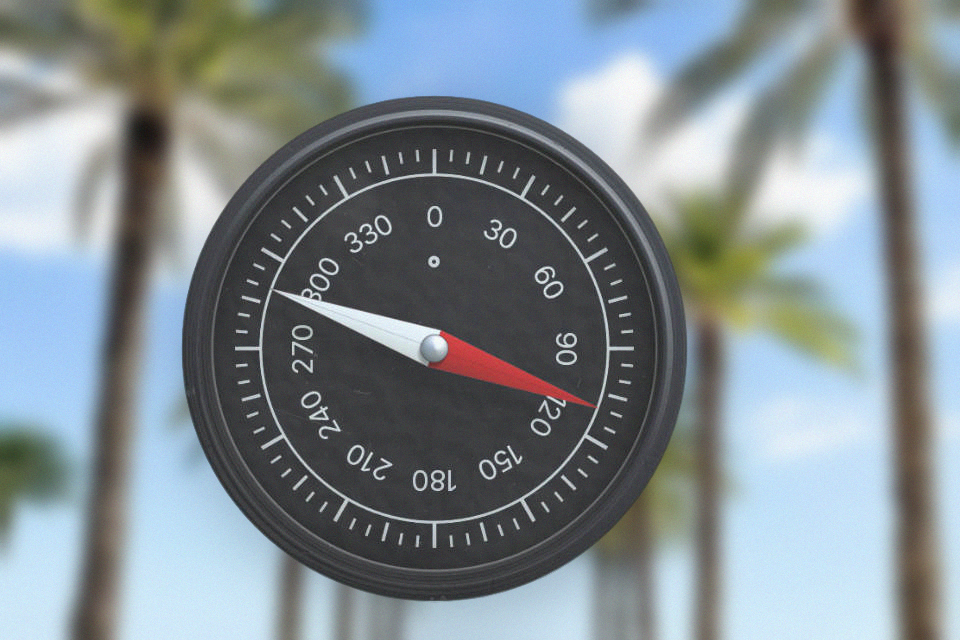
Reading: 110 °
